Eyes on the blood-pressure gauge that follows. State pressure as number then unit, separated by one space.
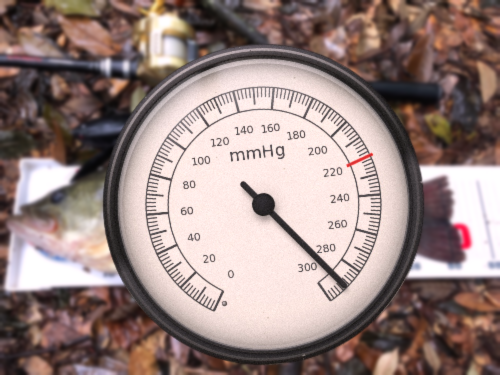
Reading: 290 mmHg
